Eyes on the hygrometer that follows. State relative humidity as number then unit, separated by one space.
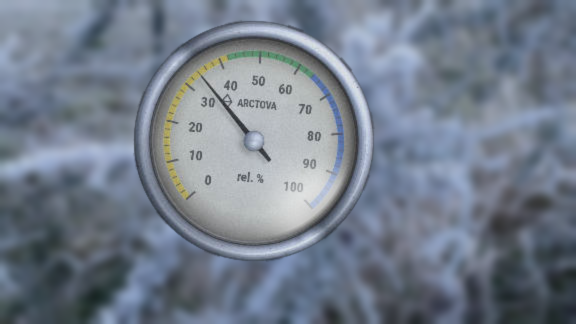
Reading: 34 %
